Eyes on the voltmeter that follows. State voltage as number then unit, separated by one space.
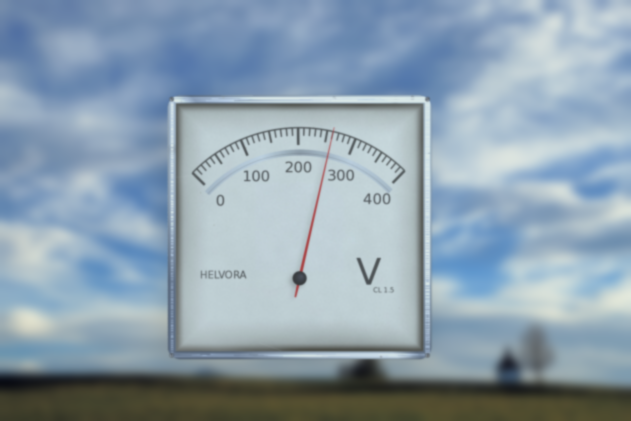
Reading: 260 V
